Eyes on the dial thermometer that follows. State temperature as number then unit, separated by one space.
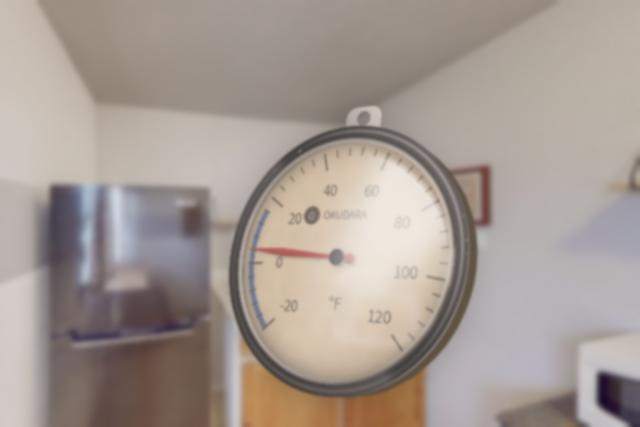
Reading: 4 °F
